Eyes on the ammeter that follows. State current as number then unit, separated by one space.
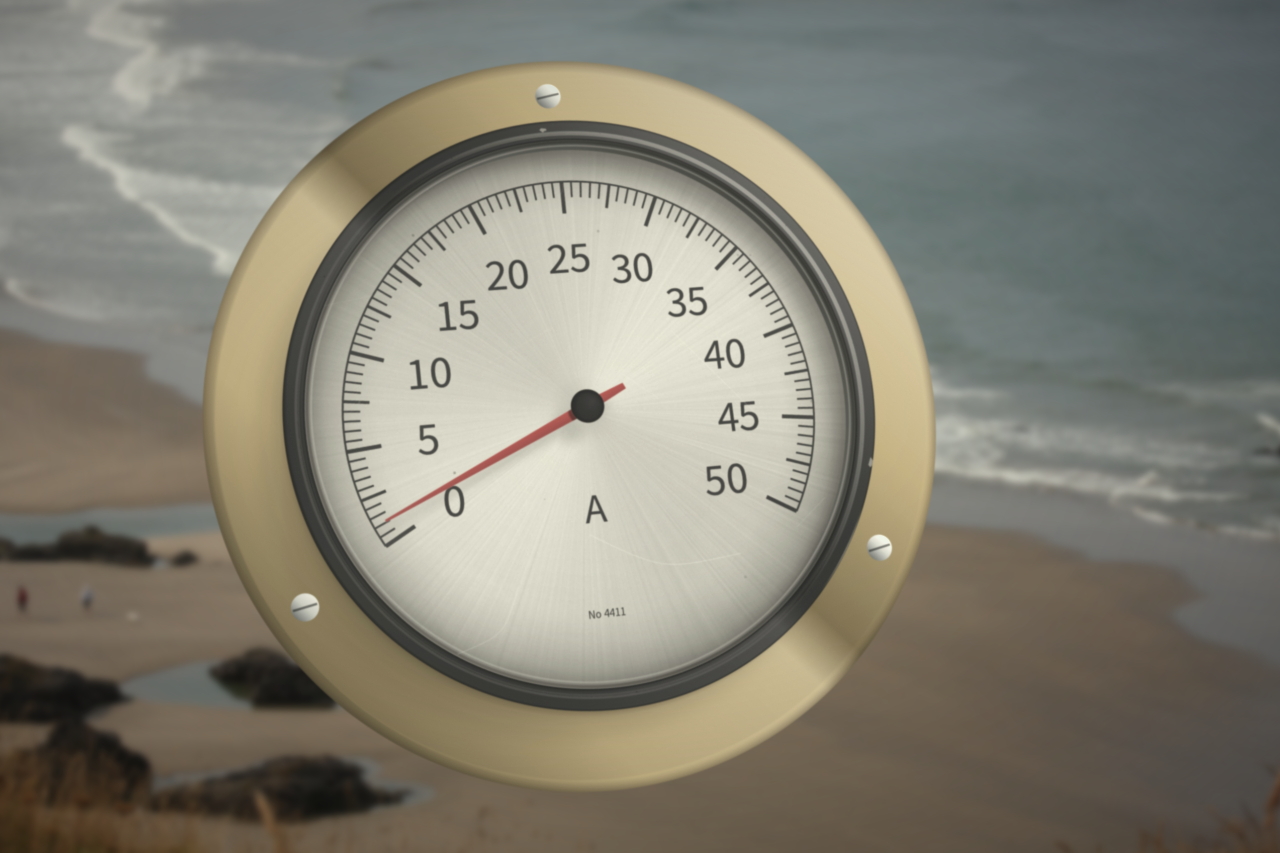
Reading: 1 A
